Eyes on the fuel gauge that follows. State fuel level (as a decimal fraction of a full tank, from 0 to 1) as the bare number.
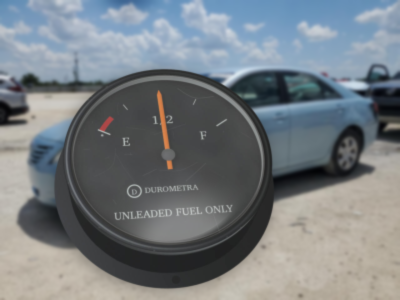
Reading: 0.5
